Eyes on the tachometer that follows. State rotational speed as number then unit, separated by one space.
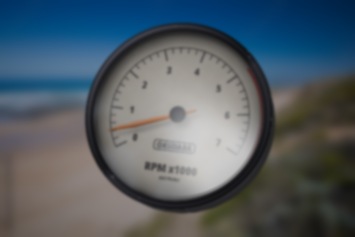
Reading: 400 rpm
